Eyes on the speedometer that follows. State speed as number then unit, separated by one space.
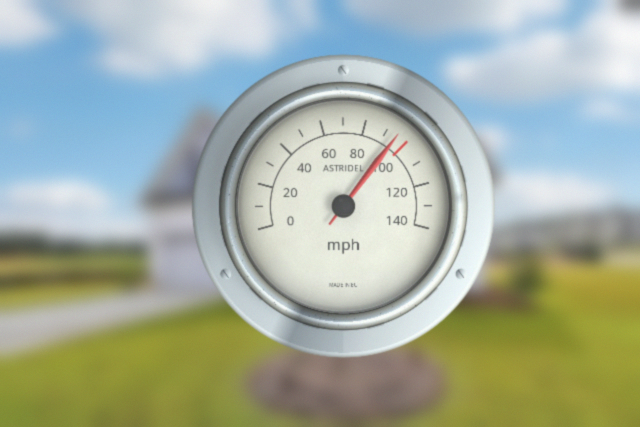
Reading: 95 mph
